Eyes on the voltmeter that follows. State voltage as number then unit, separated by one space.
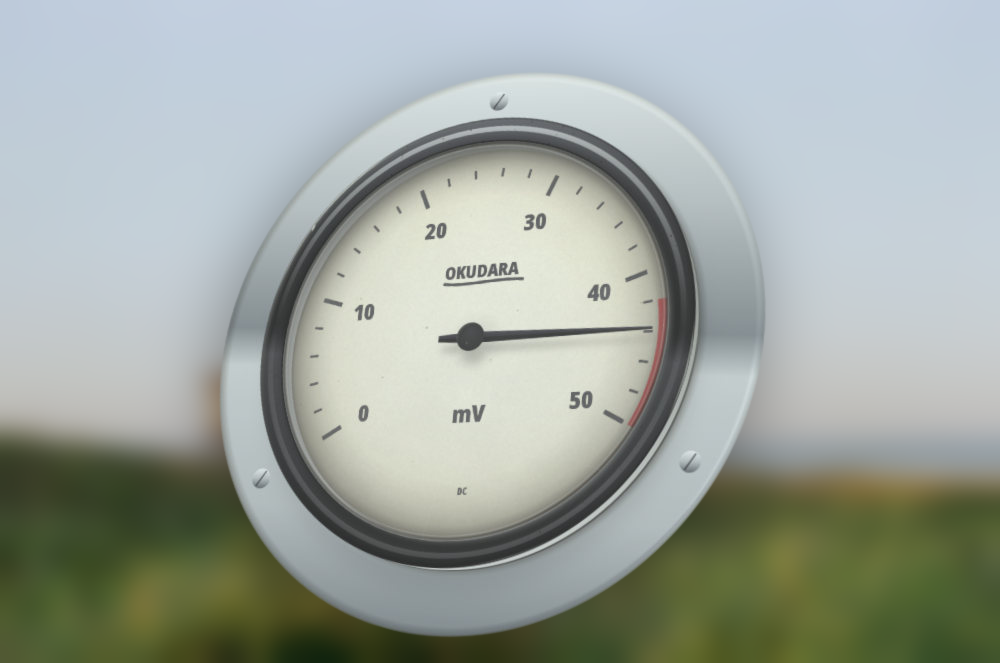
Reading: 44 mV
